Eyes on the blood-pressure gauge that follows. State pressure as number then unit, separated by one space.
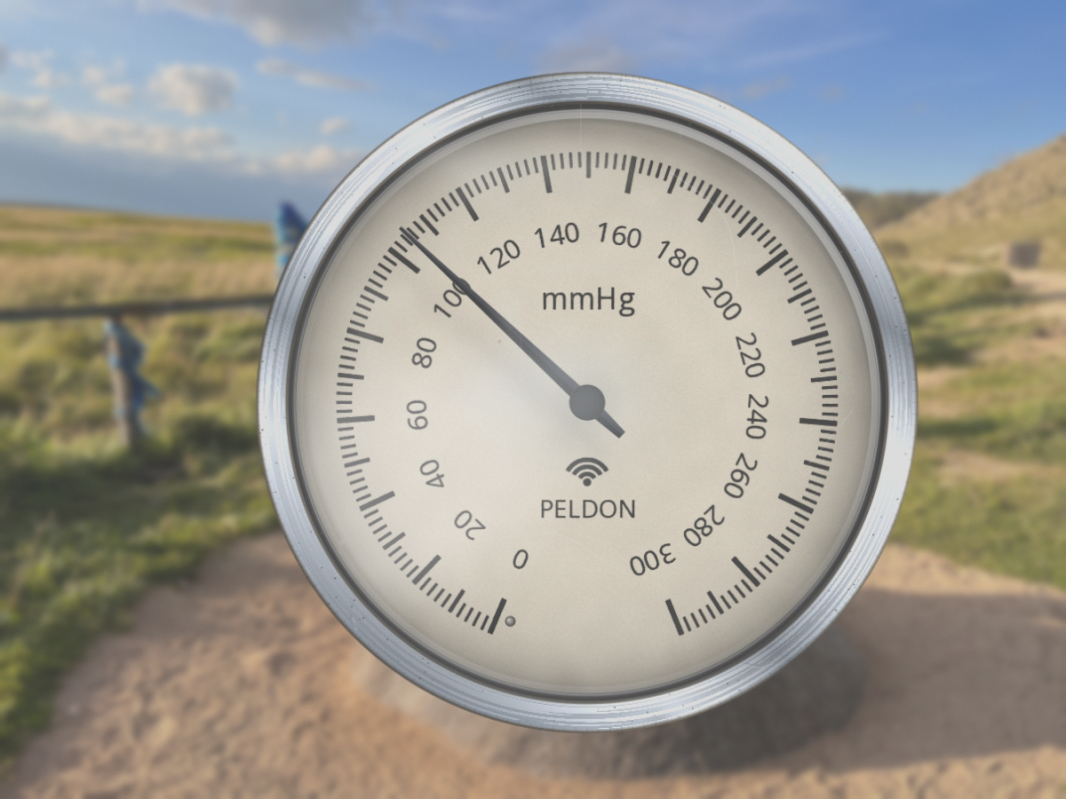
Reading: 105 mmHg
